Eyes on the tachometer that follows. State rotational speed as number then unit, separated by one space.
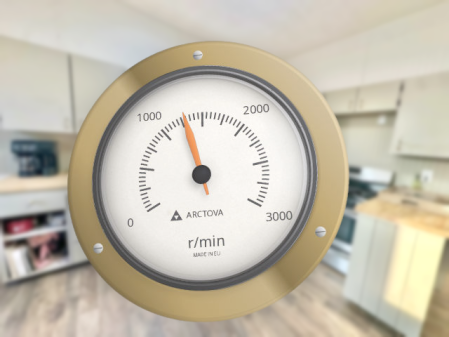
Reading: 1300 rpm
